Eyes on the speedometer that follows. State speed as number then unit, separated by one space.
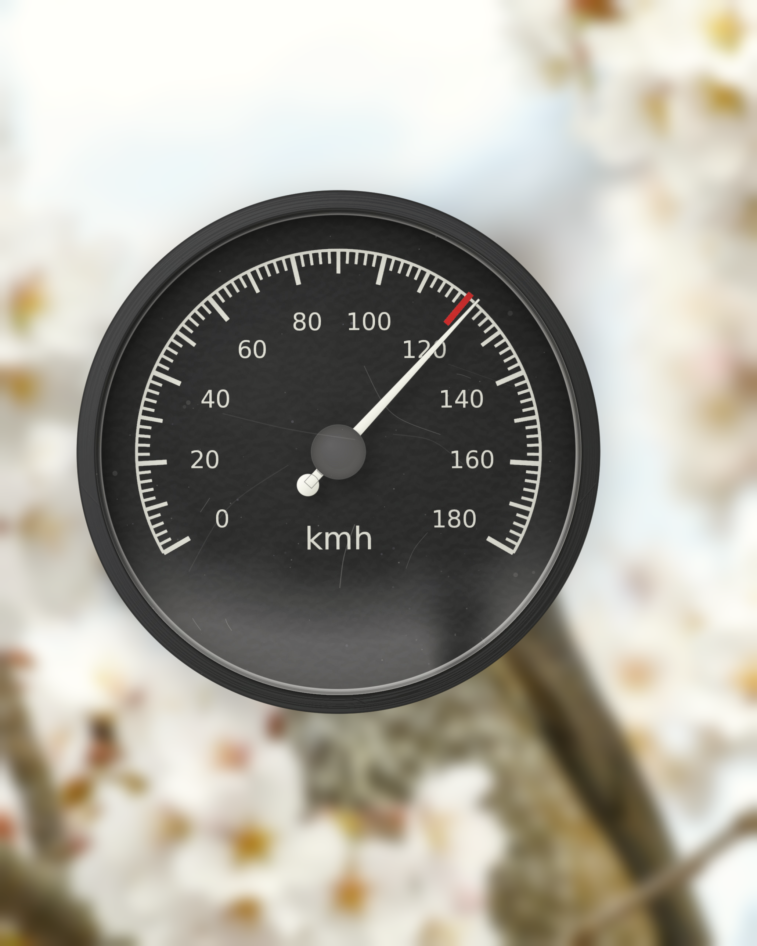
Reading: 122 km/h
